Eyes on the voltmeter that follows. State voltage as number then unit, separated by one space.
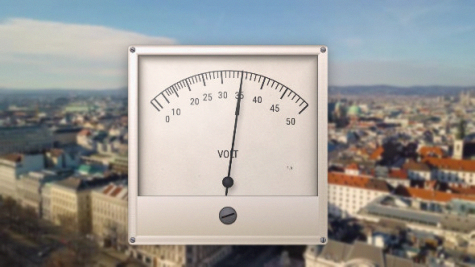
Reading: 35 V
